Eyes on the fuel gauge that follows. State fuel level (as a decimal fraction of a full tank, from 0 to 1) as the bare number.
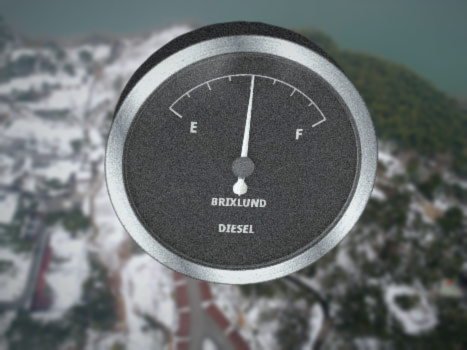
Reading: 0.5
